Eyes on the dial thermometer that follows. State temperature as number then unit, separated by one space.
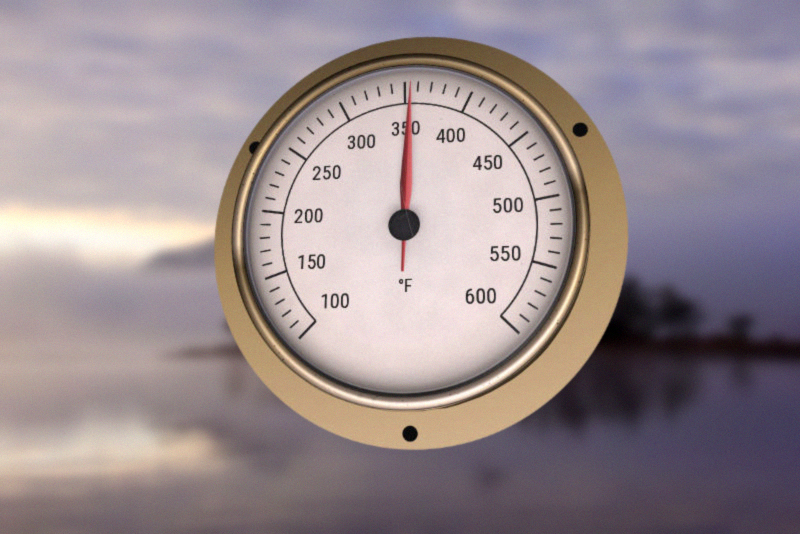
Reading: 355 °F
